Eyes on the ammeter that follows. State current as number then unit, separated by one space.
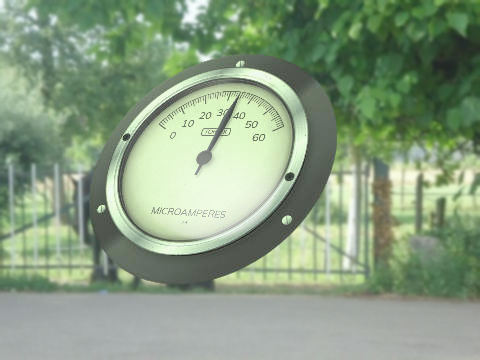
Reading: 35 µA
